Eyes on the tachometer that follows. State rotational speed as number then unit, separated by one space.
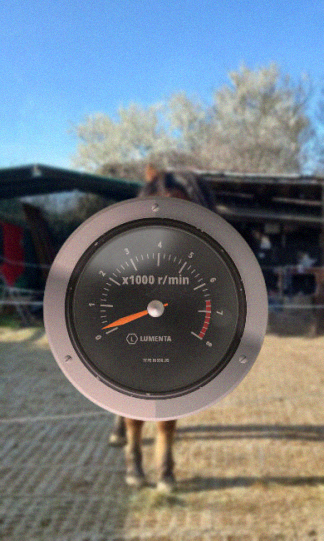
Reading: 200 rpm
